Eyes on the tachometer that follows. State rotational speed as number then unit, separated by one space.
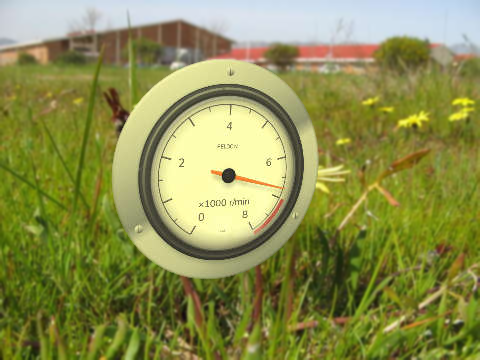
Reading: 6750 rpm
